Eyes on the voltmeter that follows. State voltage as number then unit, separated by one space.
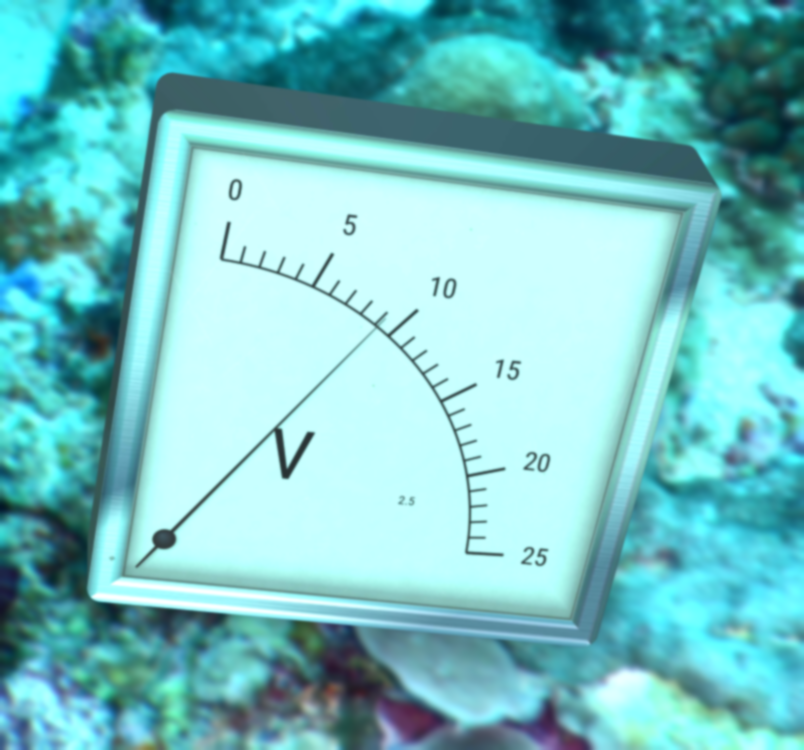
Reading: 9 V
